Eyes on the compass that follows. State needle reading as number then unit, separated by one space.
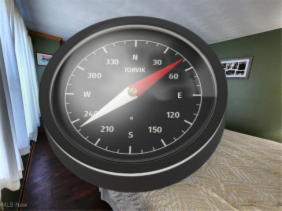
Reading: 50 °
